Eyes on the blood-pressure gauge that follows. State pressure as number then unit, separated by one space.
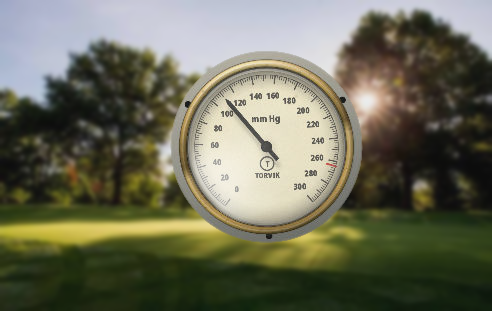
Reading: 110 mmHg
